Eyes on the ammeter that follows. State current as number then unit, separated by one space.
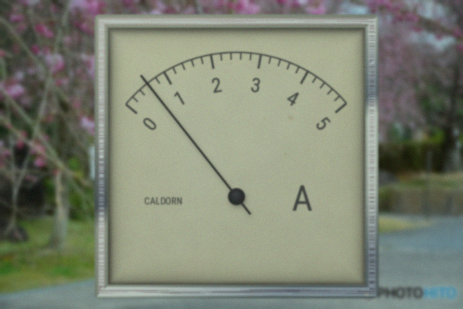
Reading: 0.6 A
